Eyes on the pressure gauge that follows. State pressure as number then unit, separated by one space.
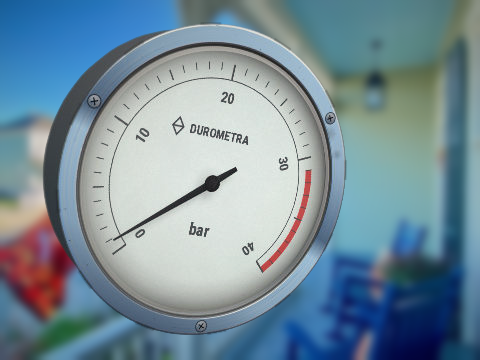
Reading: 1 bar
